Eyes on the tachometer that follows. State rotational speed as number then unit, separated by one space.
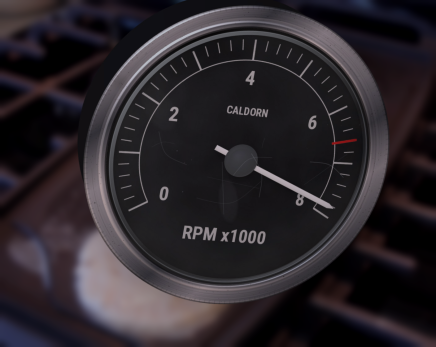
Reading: 7800 rpm
